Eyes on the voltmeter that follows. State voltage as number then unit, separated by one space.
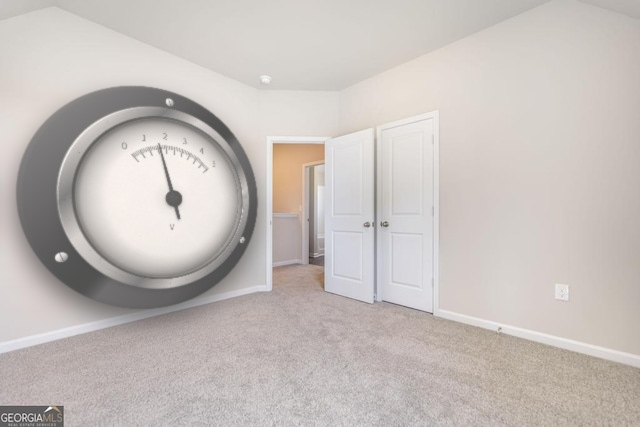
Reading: 1.5 V
